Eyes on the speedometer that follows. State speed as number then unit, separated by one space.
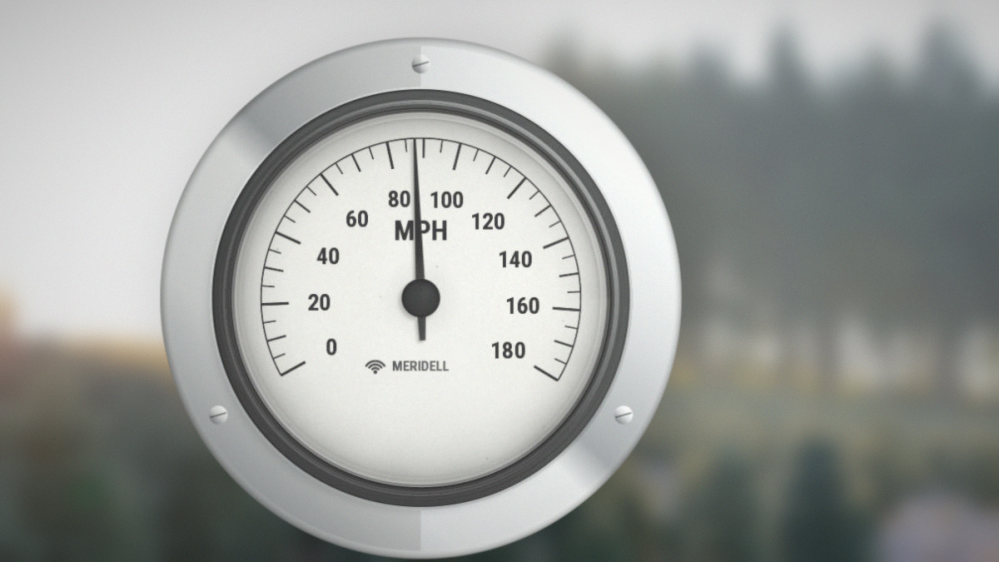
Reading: 87.5 mph
